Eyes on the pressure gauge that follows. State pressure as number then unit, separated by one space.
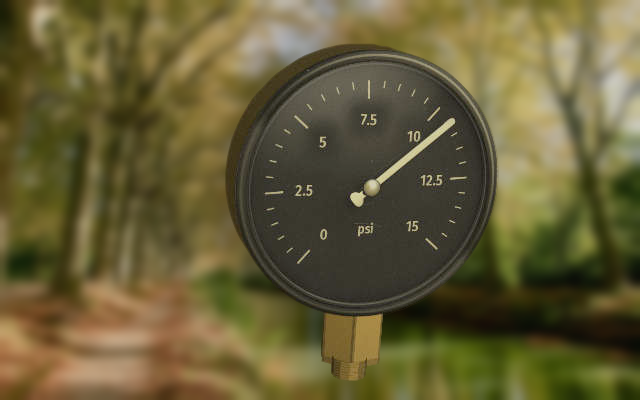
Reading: 10.5 psi
